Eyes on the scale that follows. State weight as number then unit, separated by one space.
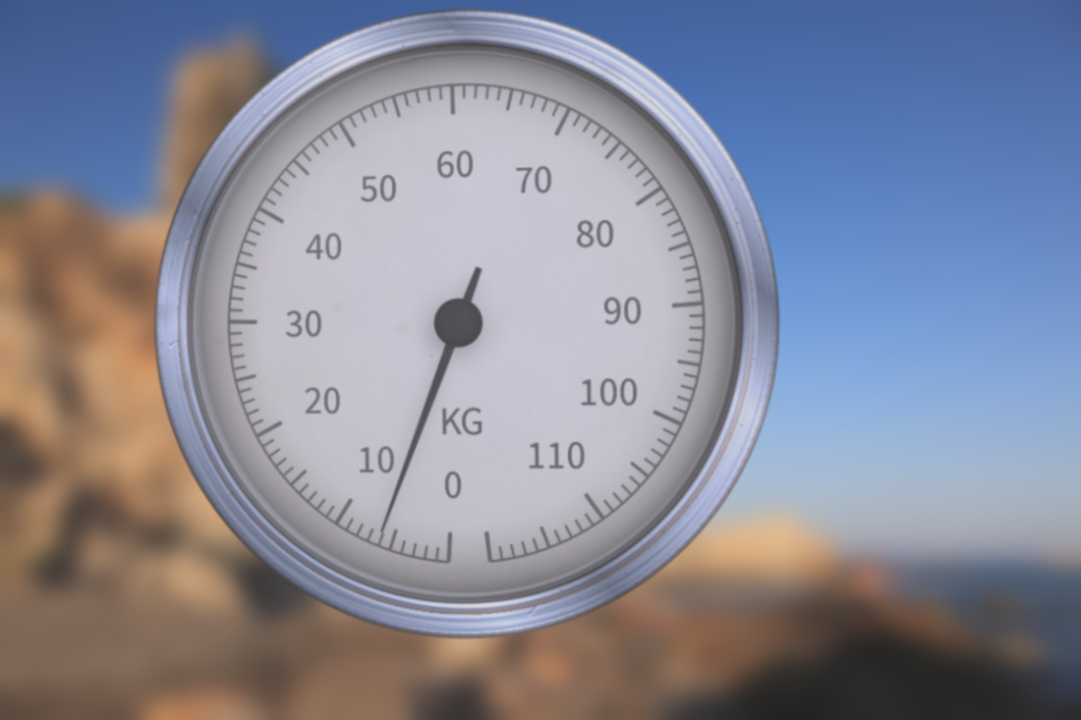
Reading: 6 kg
